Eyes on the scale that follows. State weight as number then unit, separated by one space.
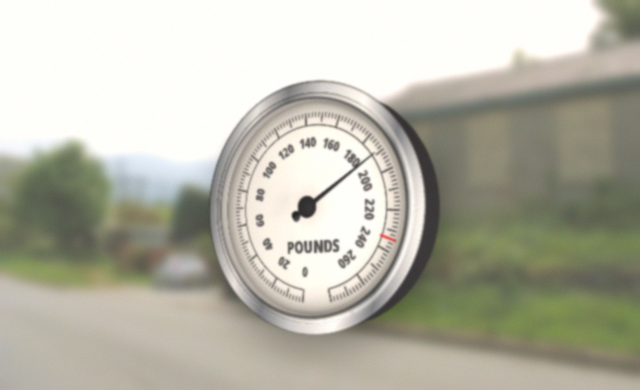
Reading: 190 lb
